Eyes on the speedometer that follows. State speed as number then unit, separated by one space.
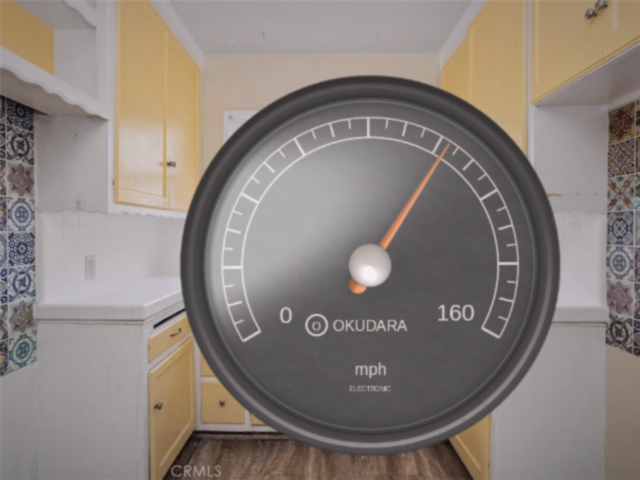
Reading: 102.5 mph
